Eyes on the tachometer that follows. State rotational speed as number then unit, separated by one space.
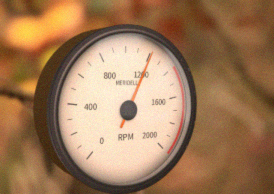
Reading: 1200 rpm
